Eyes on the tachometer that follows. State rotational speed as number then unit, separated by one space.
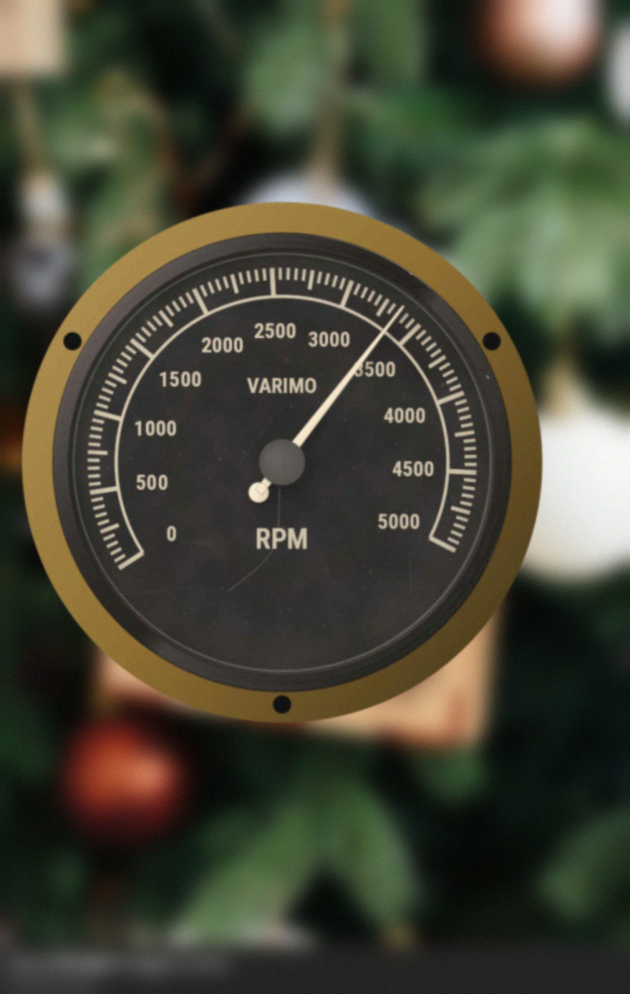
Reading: 3350 rpm
